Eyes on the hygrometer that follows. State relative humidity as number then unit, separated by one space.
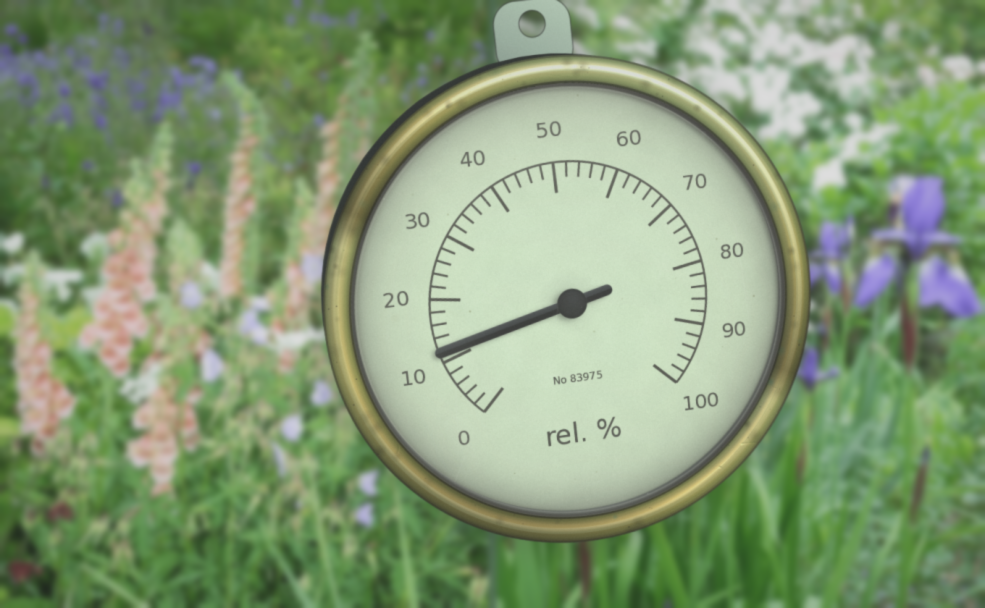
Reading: 12 %
